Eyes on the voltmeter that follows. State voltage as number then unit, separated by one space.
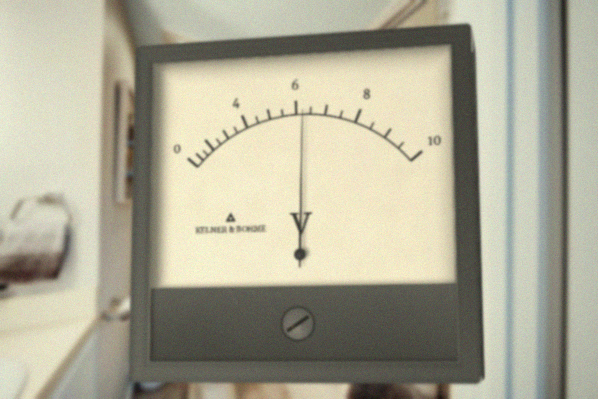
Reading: 6.25 V
